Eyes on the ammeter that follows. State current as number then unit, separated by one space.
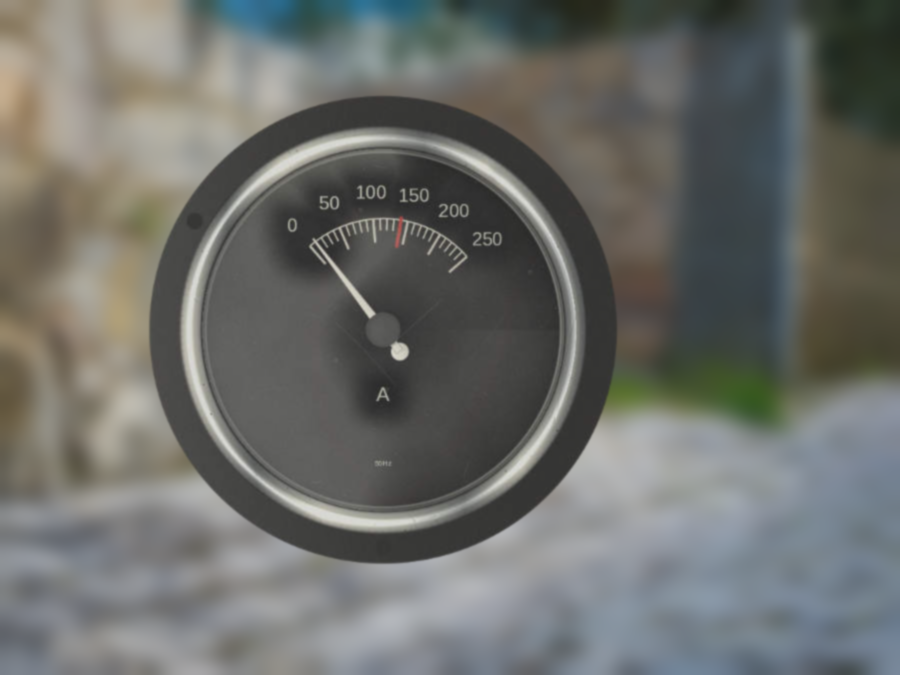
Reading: 10 A
